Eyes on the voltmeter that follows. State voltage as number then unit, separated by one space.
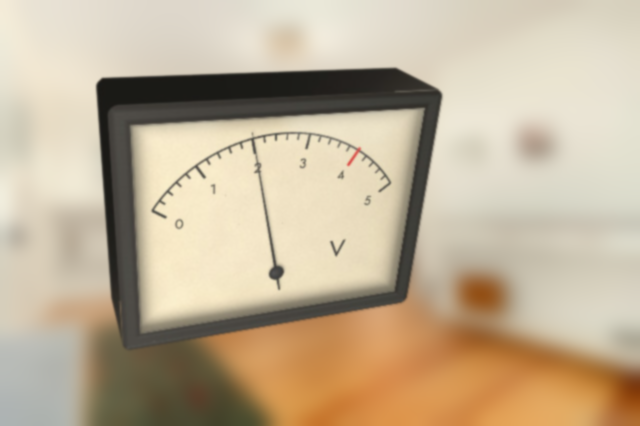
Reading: 2 V
